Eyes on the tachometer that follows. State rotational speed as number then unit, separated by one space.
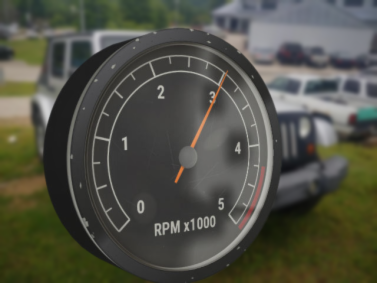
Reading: 3000 rpm
